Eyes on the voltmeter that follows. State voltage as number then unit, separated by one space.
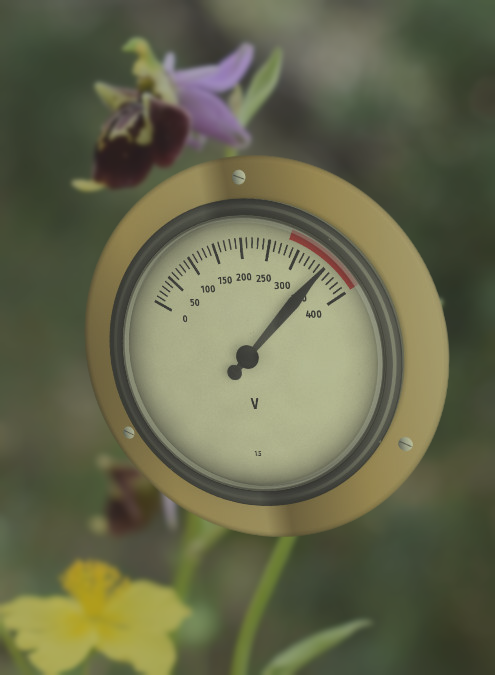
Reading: 350 V
